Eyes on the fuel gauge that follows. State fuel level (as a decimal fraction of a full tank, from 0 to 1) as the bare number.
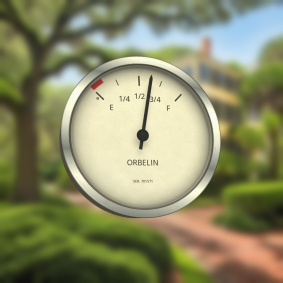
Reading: 0.625
